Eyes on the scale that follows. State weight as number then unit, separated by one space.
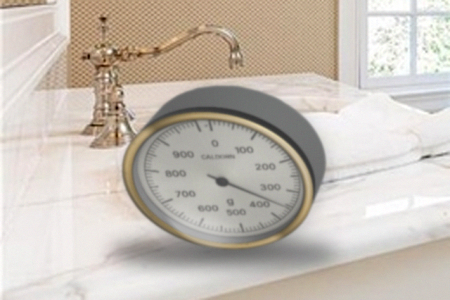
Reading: 350 g
